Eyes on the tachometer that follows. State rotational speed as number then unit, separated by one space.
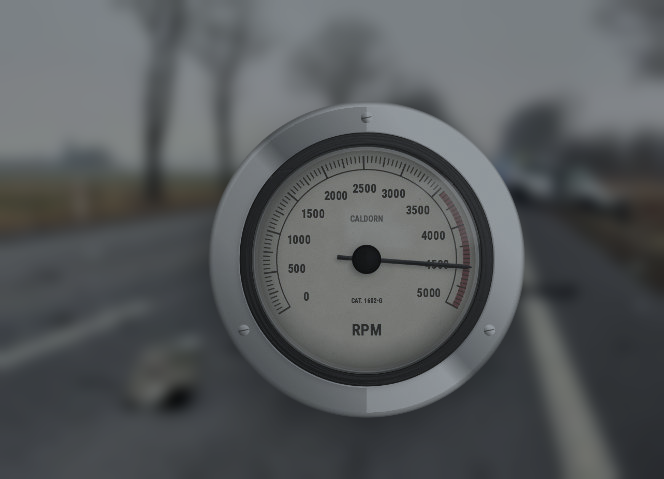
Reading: 4500 rpm
